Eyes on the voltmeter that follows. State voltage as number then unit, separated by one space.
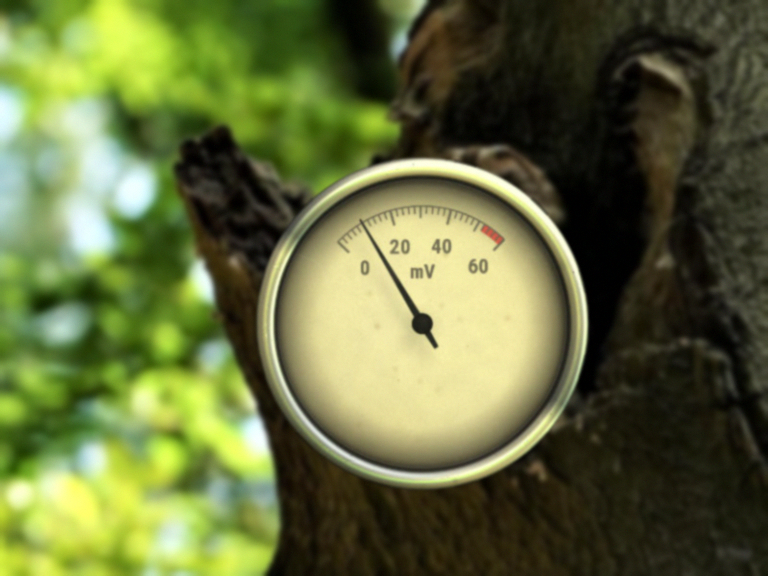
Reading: 10 mV
